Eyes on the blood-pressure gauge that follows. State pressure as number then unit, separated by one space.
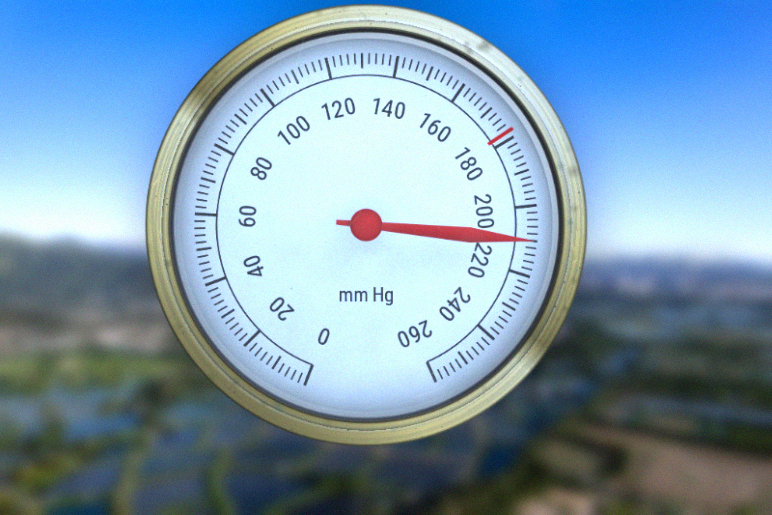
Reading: 210 mmHg
